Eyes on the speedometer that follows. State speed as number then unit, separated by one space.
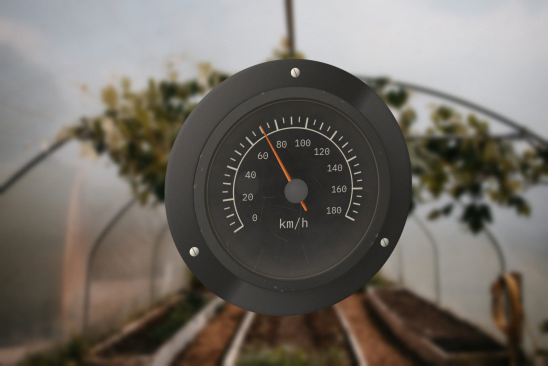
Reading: 70 km/h
